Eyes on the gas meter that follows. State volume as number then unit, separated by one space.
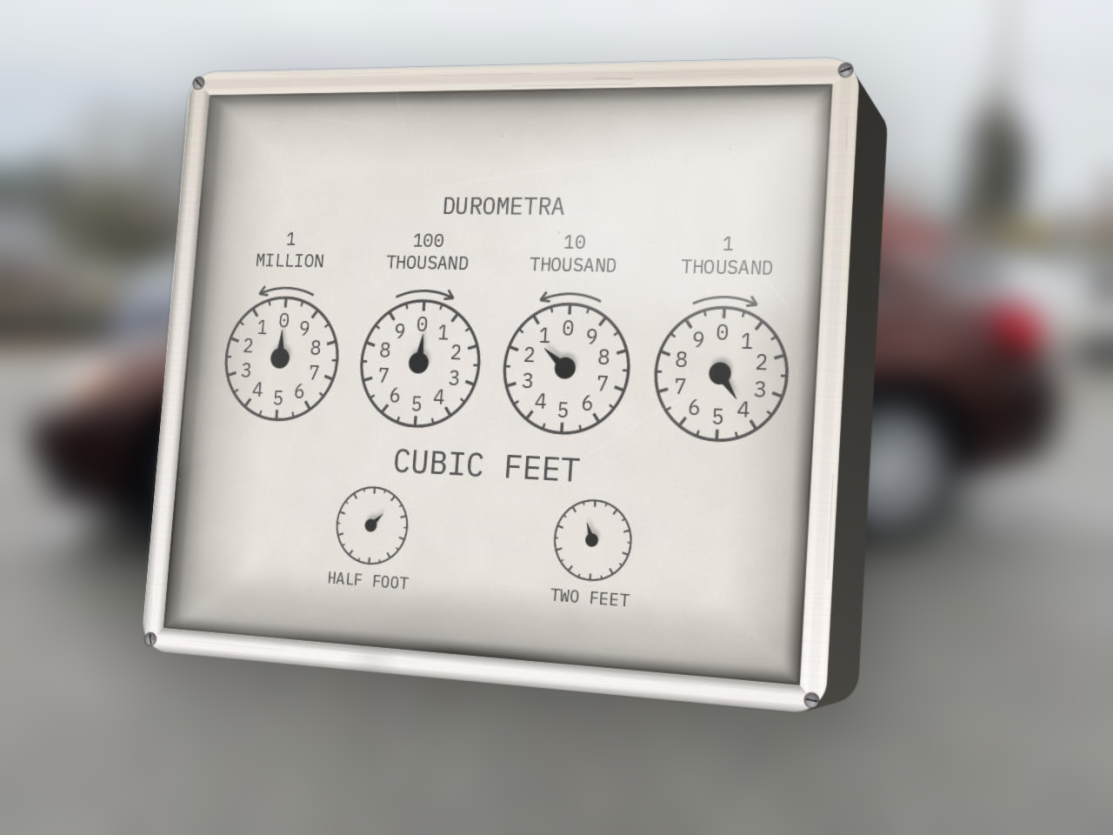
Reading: 1400 ft³
